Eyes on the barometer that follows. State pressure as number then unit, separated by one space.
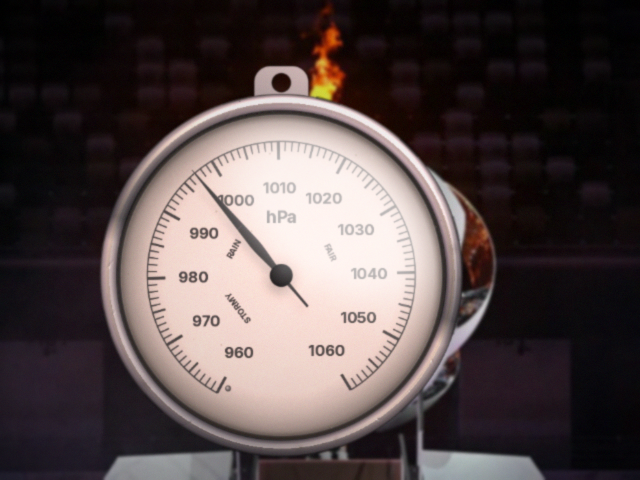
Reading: 997 hPa
